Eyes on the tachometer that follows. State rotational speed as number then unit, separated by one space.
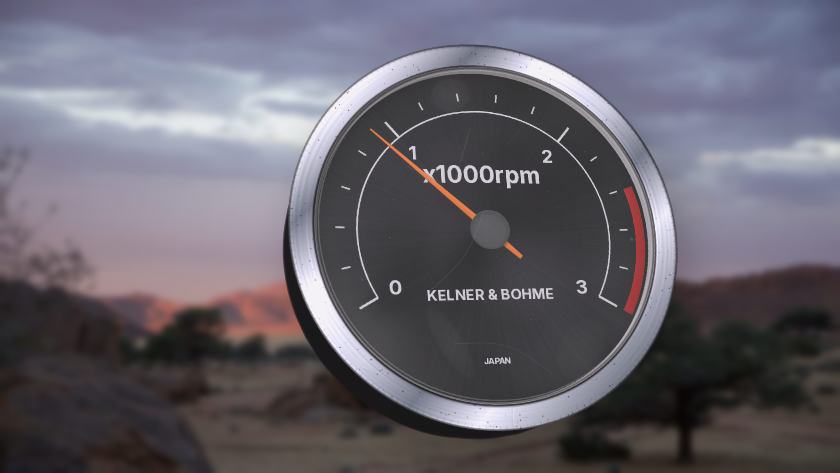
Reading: 900 rpm
